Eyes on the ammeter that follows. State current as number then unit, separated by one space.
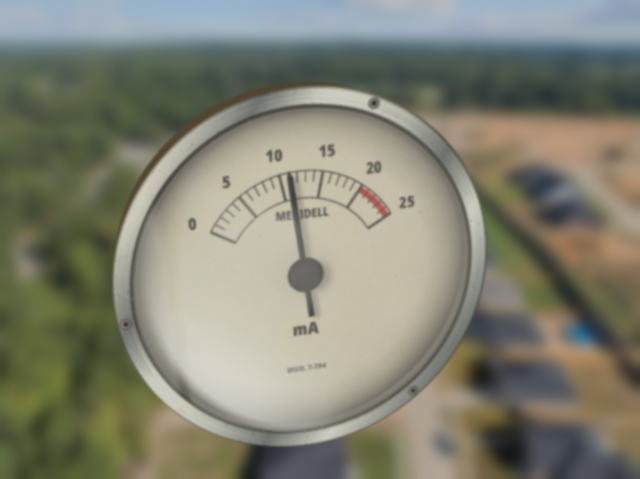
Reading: 11 mA
